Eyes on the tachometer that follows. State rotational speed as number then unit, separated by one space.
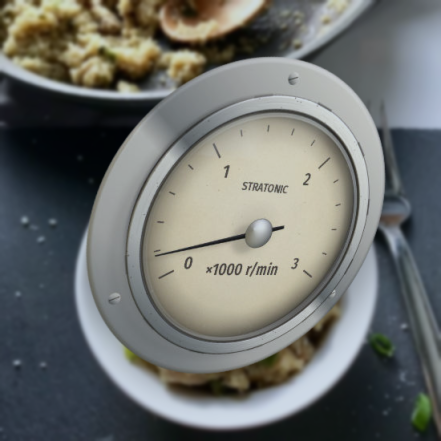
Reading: 200 rpm
